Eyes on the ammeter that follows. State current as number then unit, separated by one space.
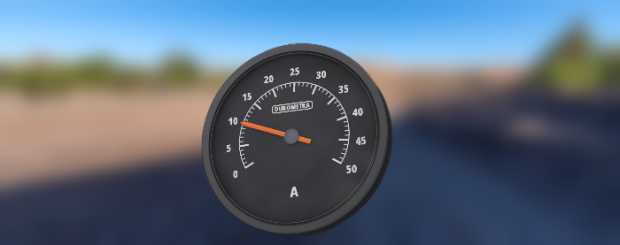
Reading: 10 A
